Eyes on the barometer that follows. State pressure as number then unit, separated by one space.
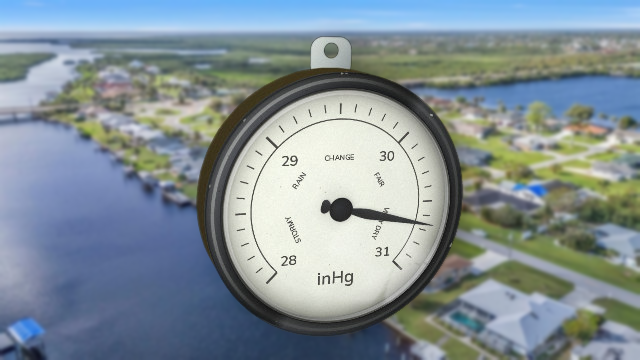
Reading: 30.65 inHg
